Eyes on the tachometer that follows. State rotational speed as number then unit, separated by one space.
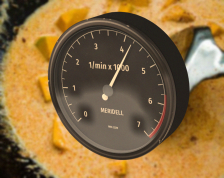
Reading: 4250 rpm
